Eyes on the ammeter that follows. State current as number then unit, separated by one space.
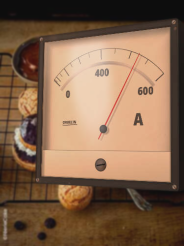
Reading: 525 A
